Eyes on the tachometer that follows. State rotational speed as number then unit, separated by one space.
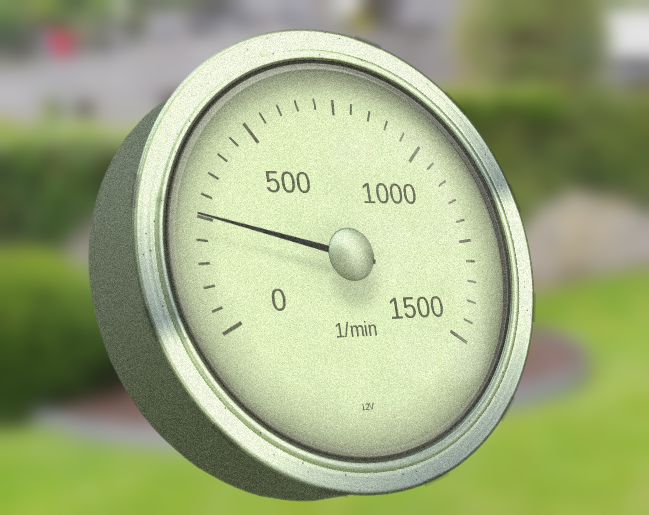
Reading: 250 rpm
